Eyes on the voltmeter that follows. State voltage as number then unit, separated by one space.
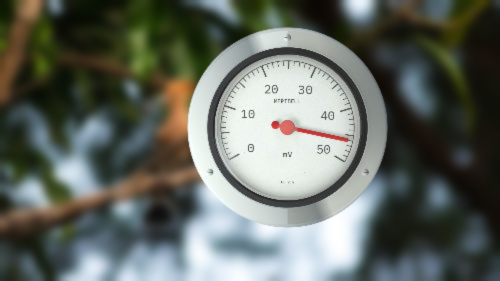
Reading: 46 mV
